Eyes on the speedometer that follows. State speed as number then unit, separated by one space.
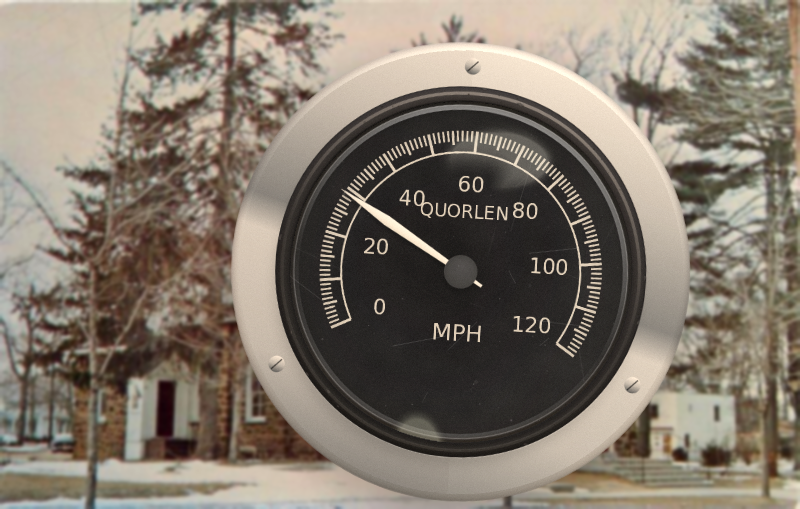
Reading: 29 mph
